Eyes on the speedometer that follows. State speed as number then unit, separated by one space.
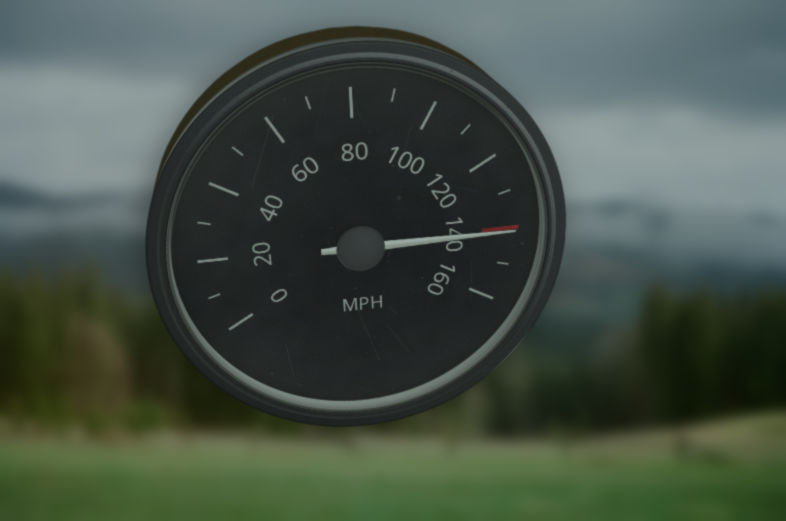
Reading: 140 mph
